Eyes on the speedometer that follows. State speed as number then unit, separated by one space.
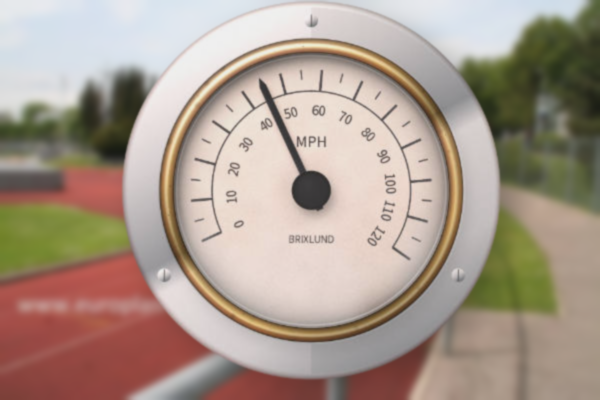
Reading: 45 mph
